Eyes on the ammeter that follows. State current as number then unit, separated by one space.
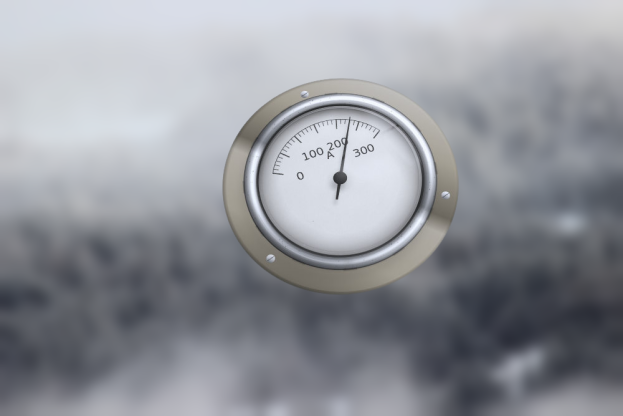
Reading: 230 A
